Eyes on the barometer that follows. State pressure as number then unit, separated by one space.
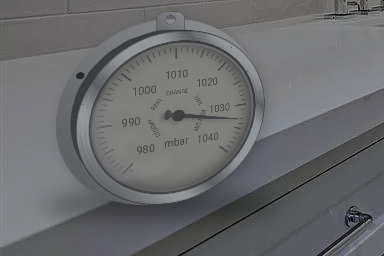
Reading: 1033 mbar
